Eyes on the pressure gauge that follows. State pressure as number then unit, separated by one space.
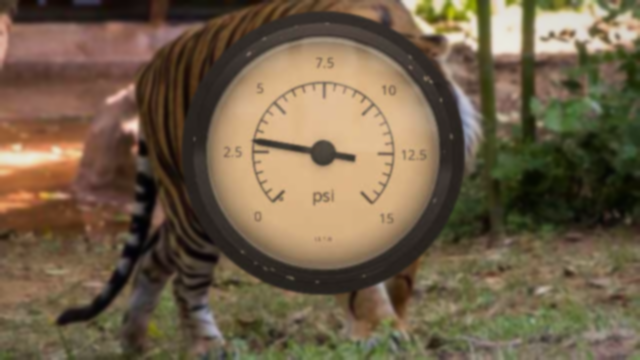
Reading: 3 psi
